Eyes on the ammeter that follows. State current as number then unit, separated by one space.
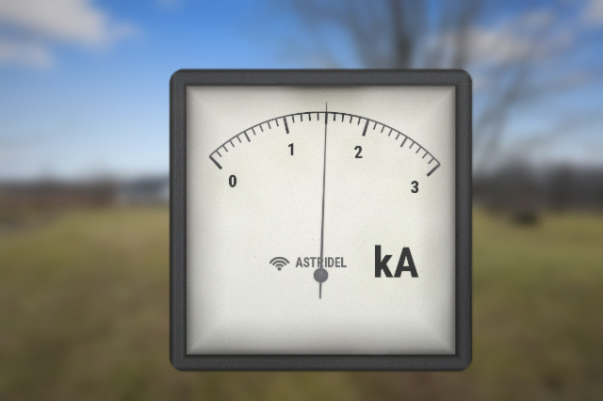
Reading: 1.5 kA
